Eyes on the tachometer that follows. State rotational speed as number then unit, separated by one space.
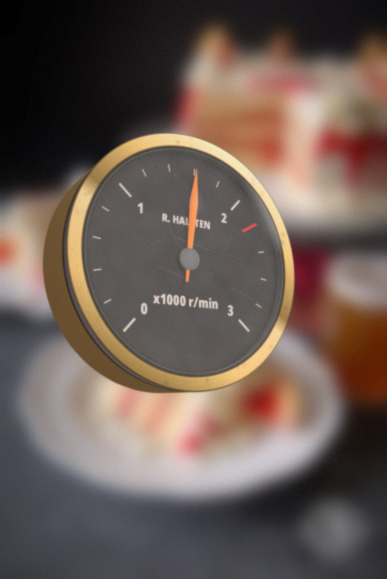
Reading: 1600 rpm
